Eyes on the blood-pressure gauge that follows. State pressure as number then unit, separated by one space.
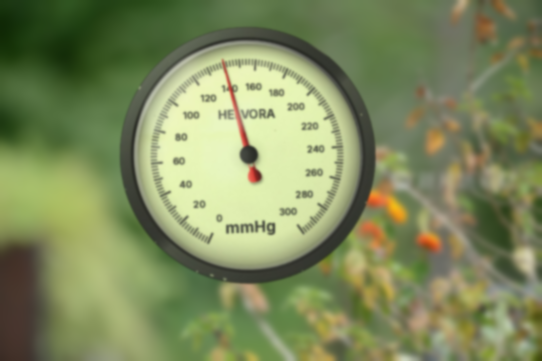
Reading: 140 mmHg
